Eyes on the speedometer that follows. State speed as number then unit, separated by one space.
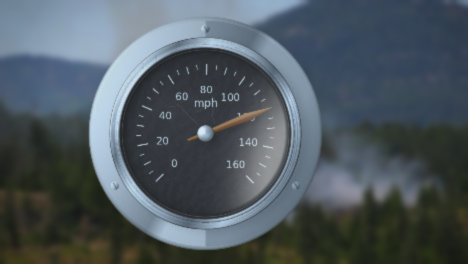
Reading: 120 mph
